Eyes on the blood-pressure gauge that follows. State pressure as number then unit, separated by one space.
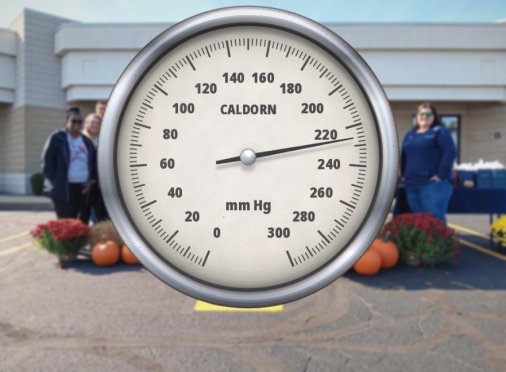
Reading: 226 mmHg
